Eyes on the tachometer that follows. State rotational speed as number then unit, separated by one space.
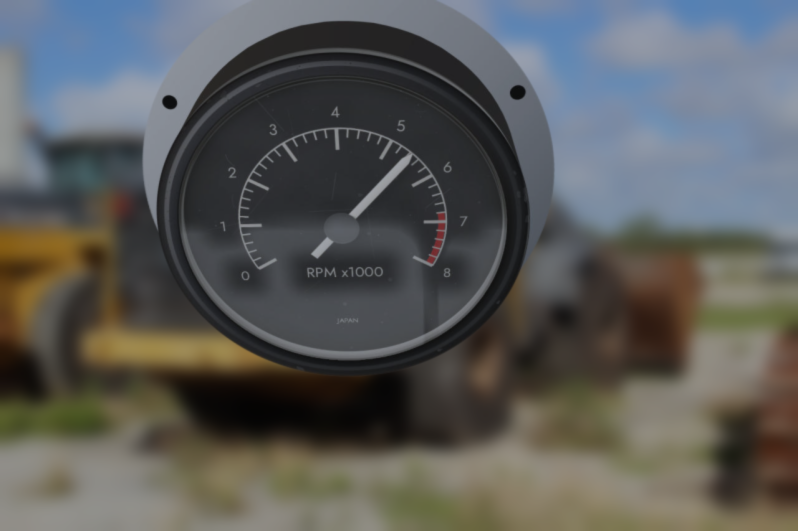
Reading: 5400 rpm
